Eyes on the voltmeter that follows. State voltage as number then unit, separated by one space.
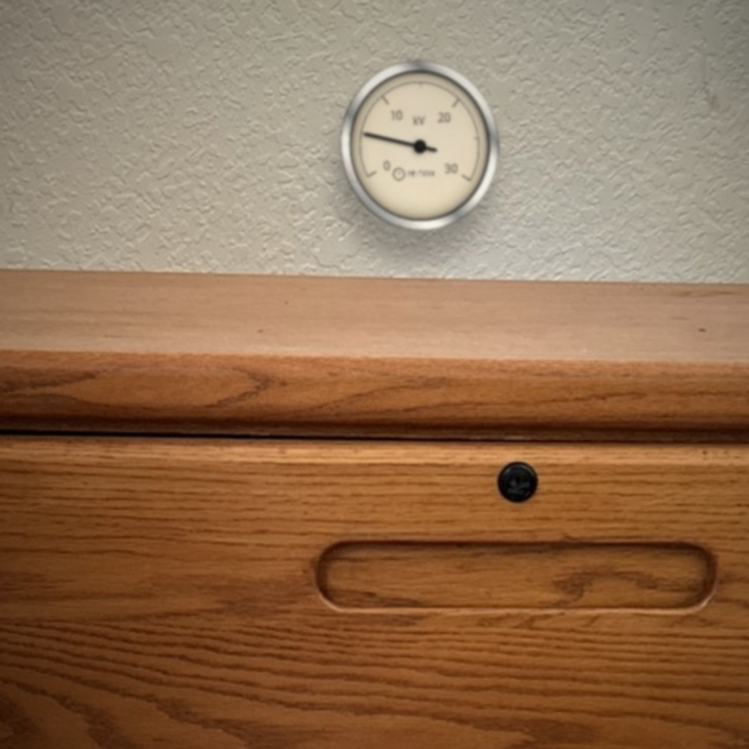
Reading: 5 kV
